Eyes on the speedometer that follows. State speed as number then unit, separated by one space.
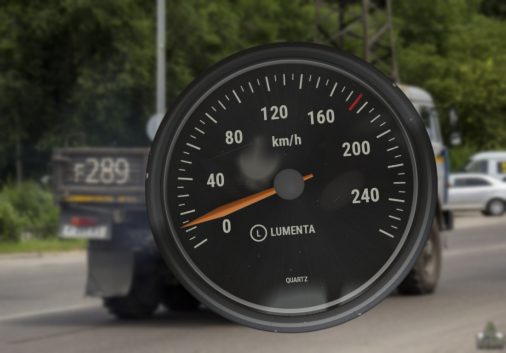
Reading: 12.5 km/h
